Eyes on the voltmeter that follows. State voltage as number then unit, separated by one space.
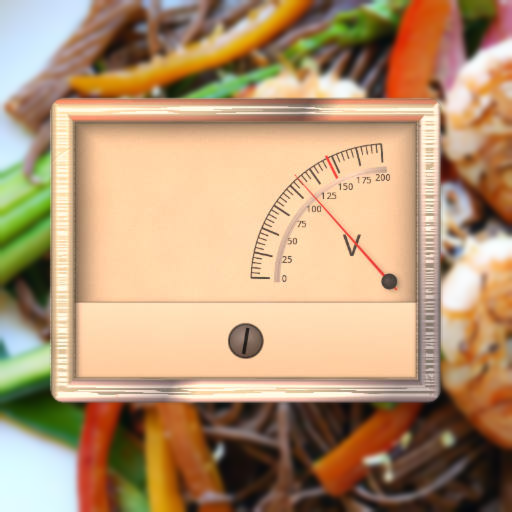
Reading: 110 V
